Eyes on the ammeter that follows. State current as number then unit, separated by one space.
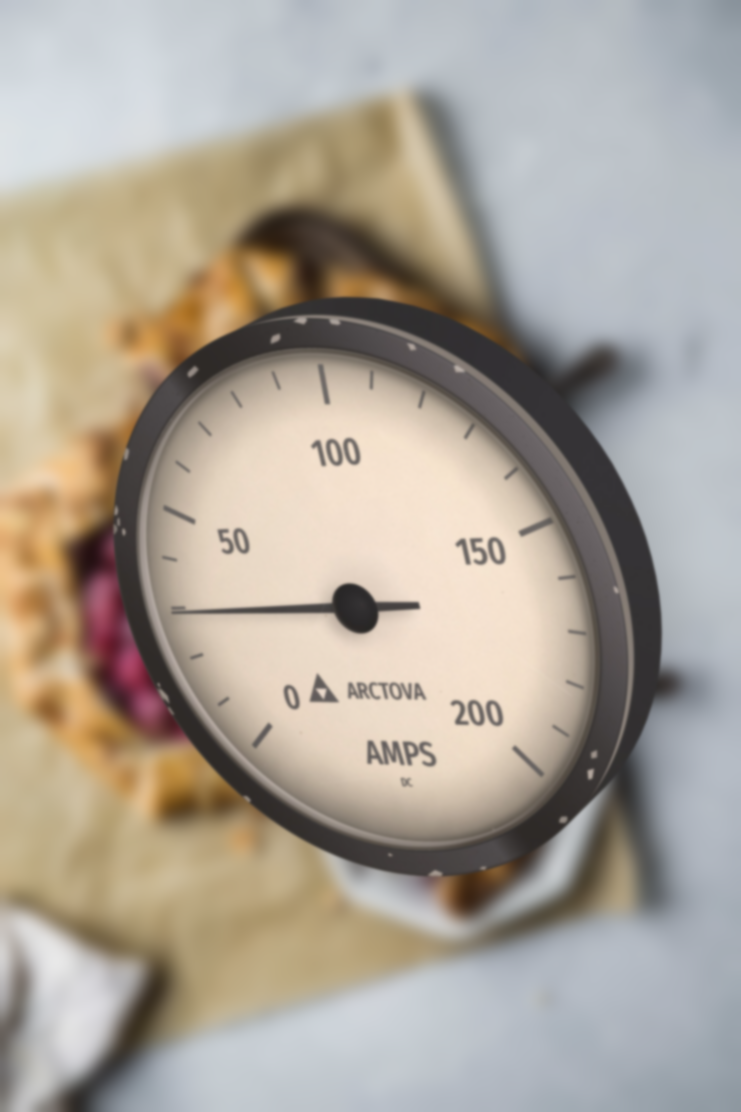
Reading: 30 A
